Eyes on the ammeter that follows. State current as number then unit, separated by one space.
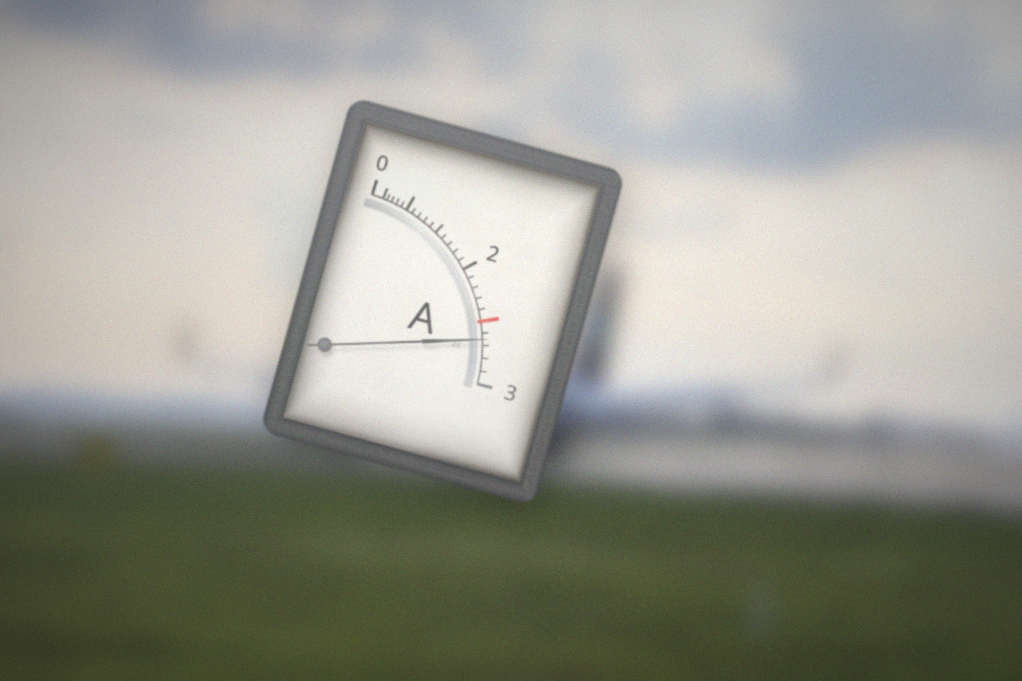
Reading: 2.65 A
